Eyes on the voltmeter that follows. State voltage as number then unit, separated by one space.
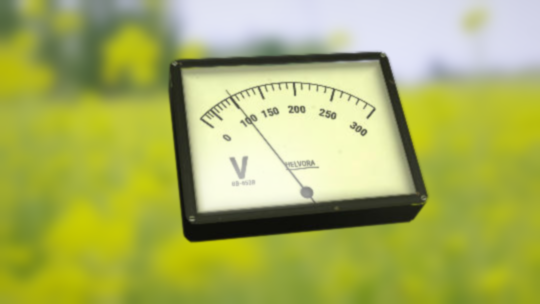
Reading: 100 V
